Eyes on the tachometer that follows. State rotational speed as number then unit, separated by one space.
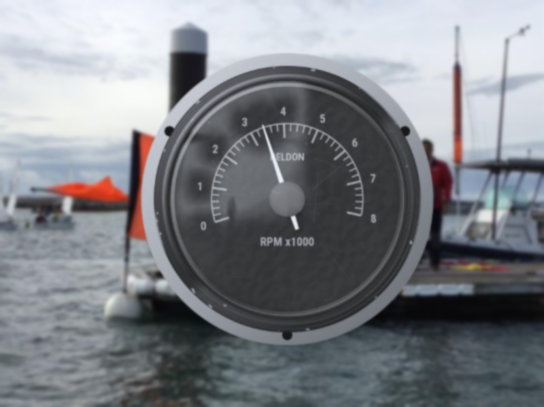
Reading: 3400 rpm
